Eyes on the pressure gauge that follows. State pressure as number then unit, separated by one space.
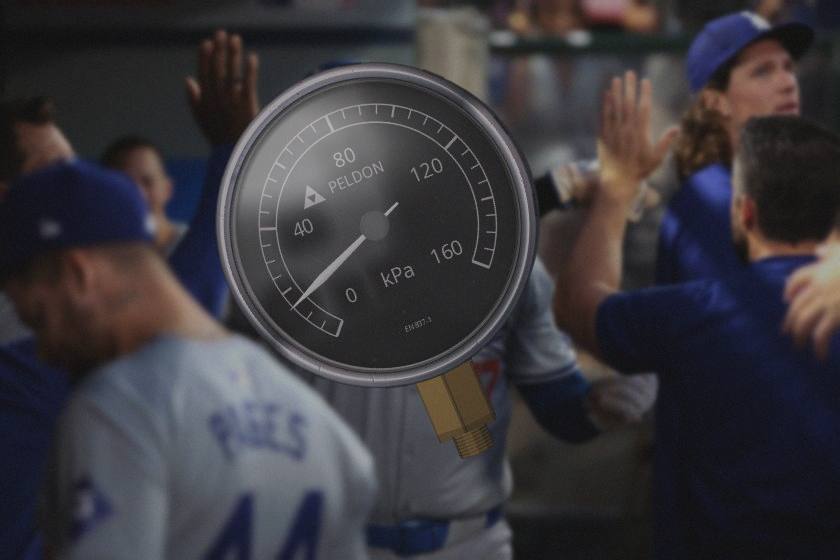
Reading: 15 kPa
